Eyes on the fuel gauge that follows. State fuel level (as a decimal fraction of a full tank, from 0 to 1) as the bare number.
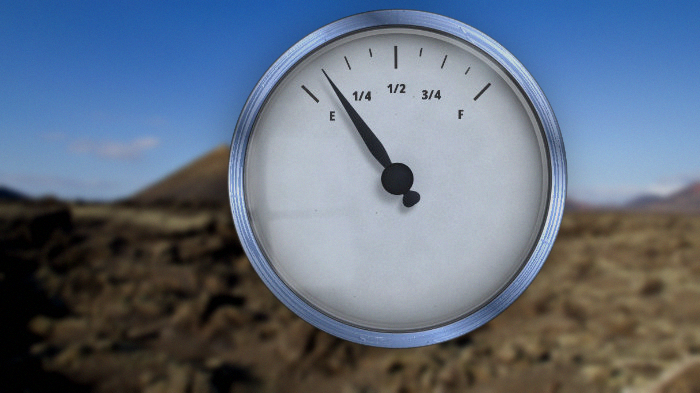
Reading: 0.125
